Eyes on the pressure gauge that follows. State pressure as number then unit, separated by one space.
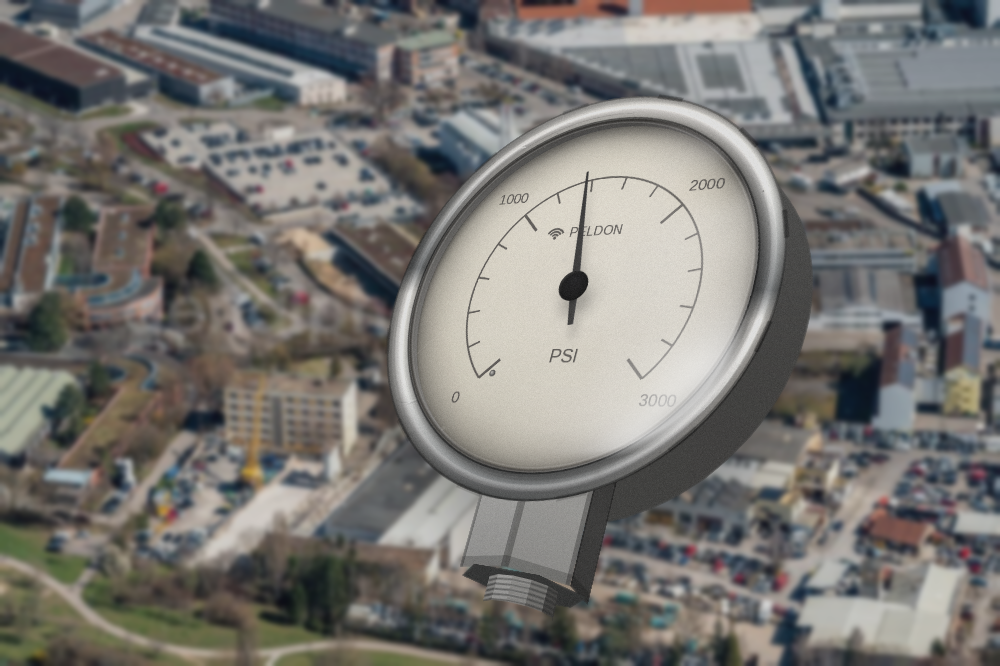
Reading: 1400 psi
